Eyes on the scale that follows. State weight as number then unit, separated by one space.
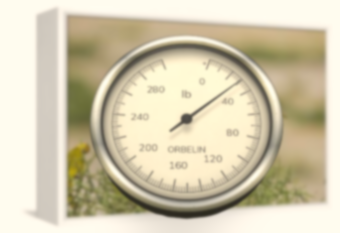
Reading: 30 lb
